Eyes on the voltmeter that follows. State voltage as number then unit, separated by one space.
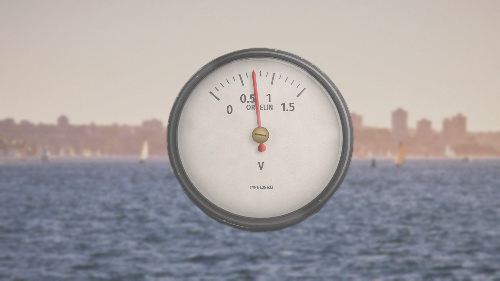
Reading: 0.7 V
